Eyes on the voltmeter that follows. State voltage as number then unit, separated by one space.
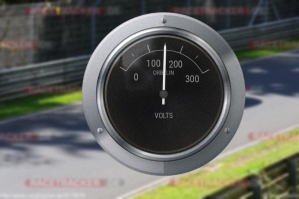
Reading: 150 V
